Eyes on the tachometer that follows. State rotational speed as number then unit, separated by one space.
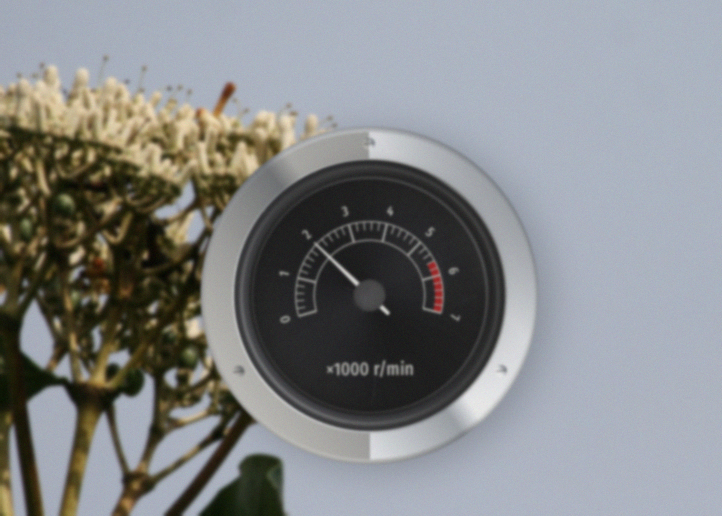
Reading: 2000 rpm
